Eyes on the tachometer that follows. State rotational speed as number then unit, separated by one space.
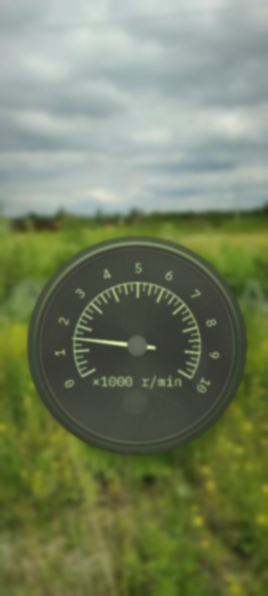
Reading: 1500 rpm
